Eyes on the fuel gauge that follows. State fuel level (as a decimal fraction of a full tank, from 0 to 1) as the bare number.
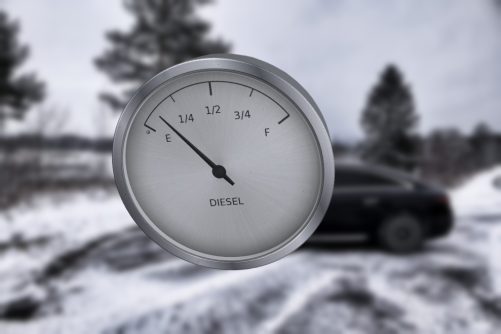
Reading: 0.125
